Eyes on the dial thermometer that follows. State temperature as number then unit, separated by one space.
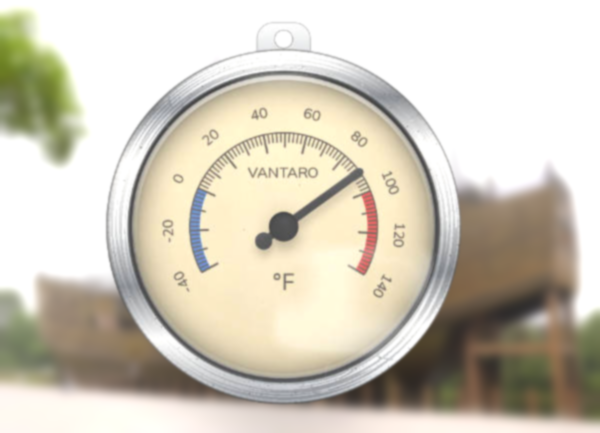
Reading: 90 °F
